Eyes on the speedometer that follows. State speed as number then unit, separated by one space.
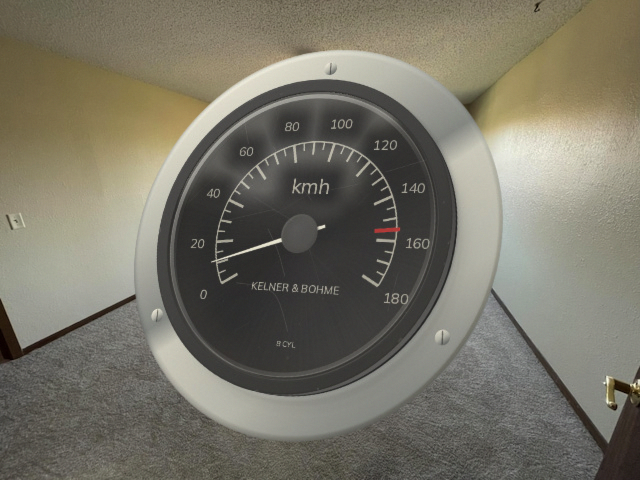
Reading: 10 km/h
